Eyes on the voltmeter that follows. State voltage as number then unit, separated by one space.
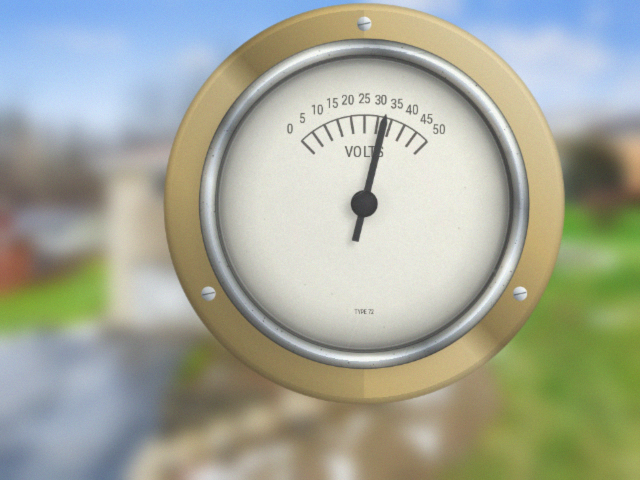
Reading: 32.5 V
